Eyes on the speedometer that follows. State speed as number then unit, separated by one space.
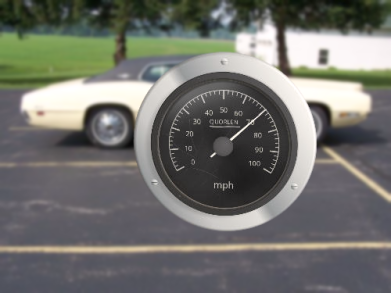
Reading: 70 mph
